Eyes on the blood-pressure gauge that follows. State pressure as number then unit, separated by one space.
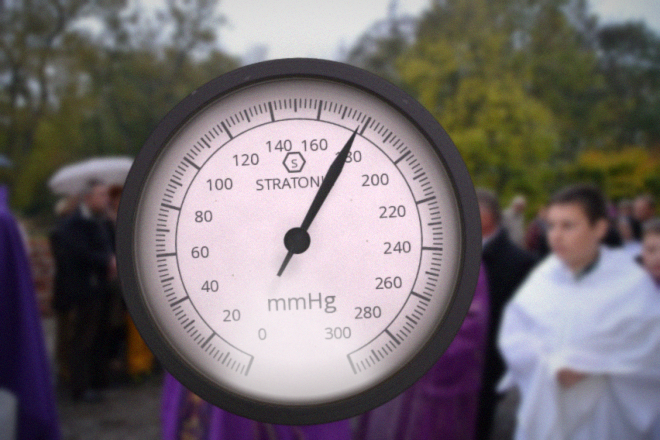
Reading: 178 mmHg
